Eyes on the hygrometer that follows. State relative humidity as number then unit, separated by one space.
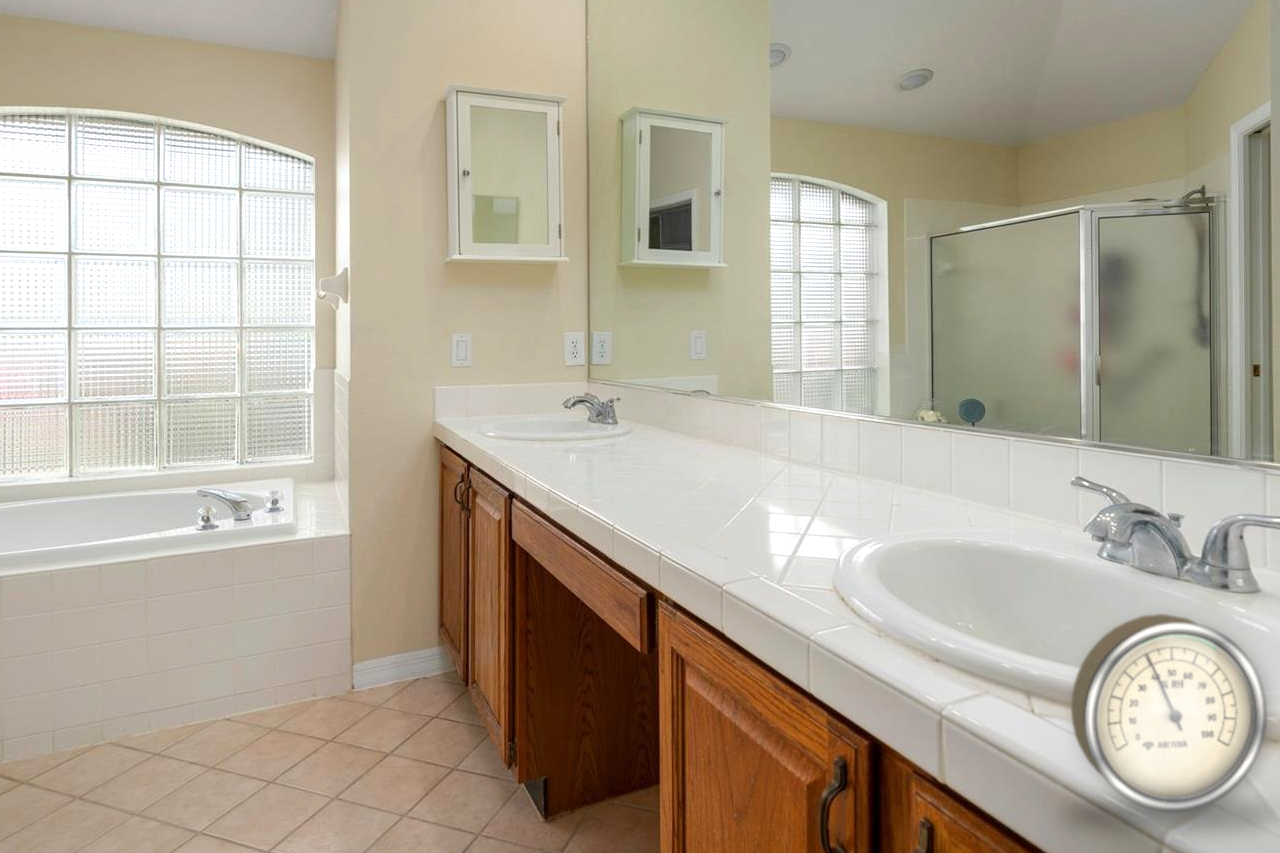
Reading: 40 %
